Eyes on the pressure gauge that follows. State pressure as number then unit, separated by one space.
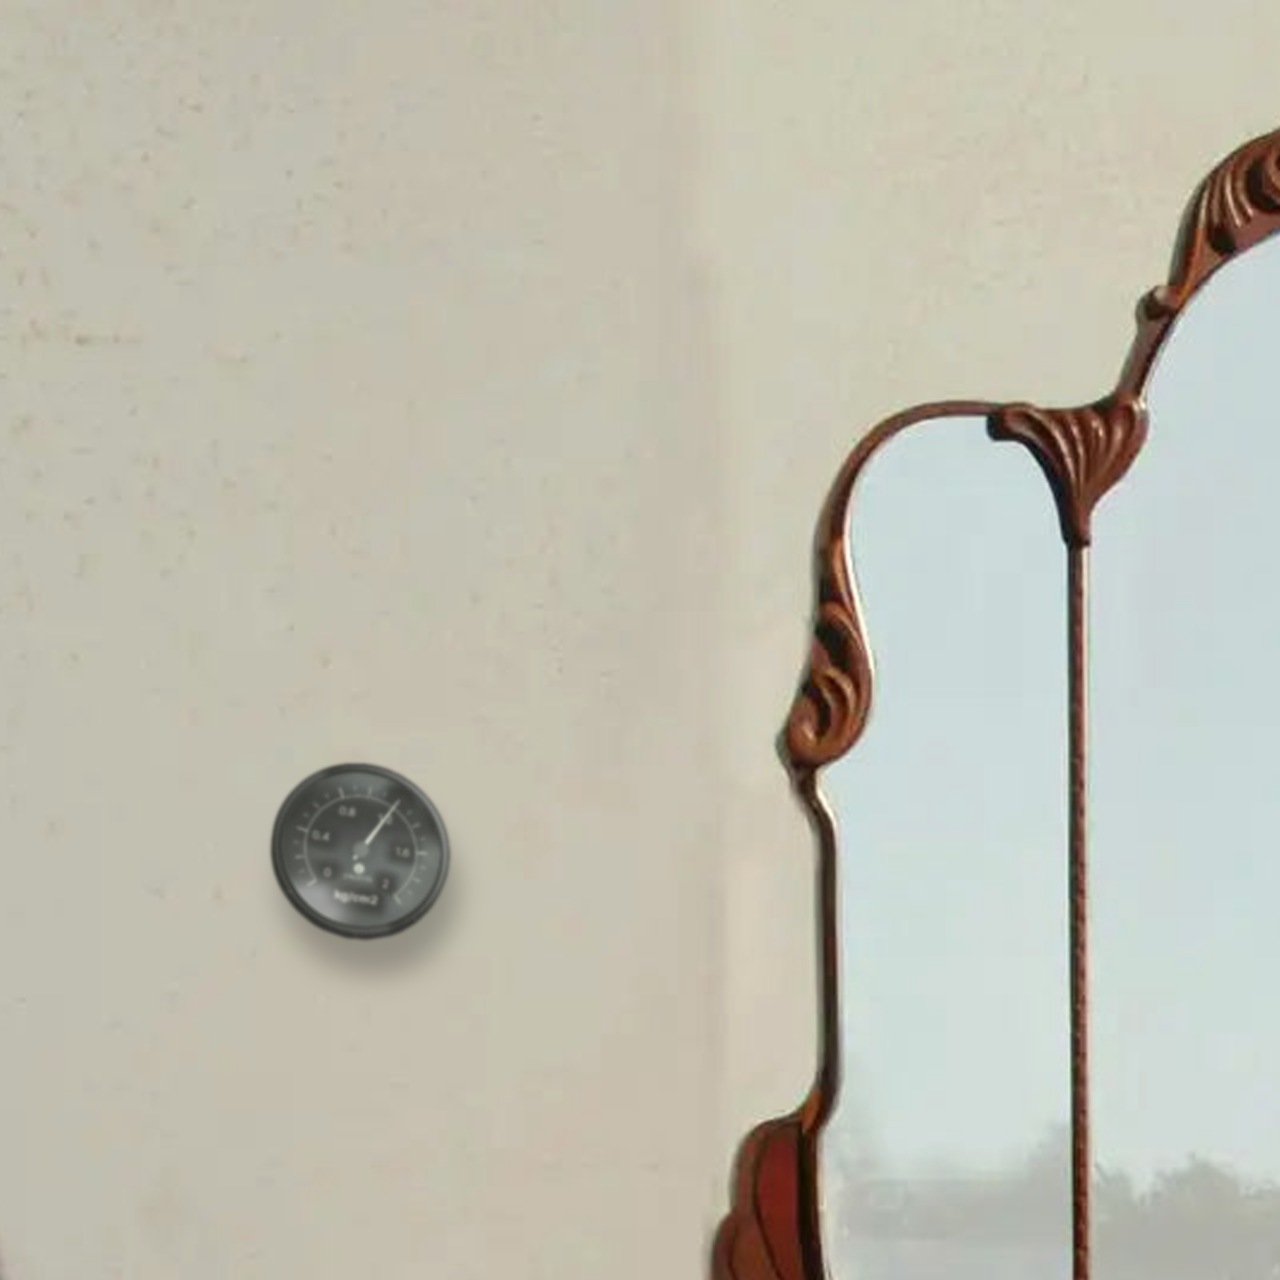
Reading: 1.2 kg/cm²
